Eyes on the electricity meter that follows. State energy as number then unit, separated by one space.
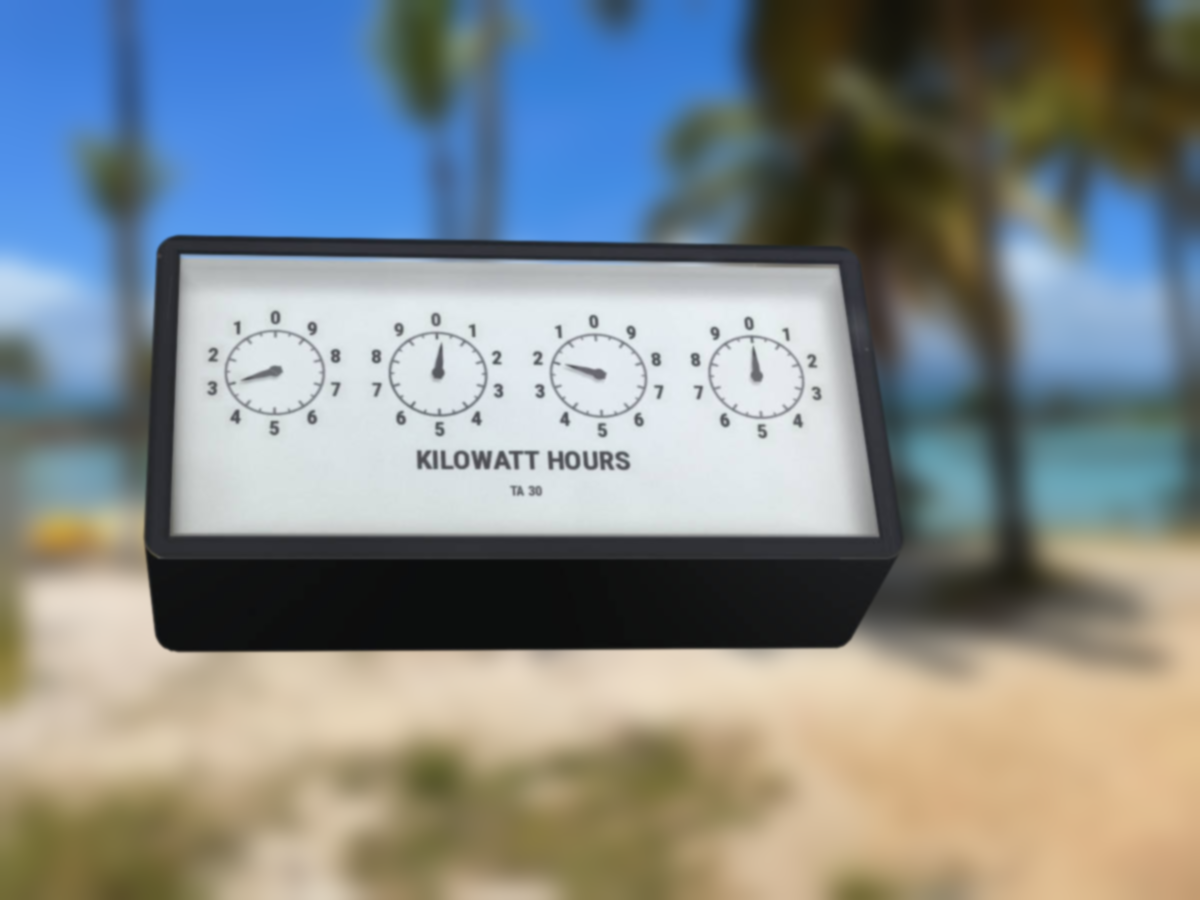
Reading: 3020 kWh
